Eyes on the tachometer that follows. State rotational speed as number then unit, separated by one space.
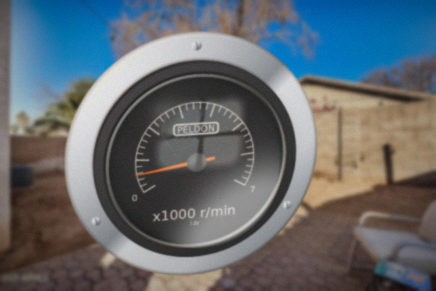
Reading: 600 rpm
